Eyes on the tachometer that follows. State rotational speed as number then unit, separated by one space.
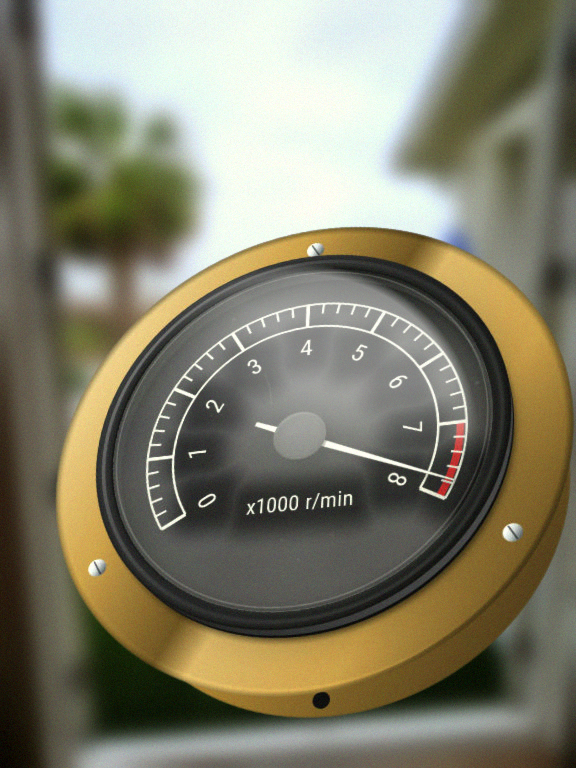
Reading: 7800 rpm
